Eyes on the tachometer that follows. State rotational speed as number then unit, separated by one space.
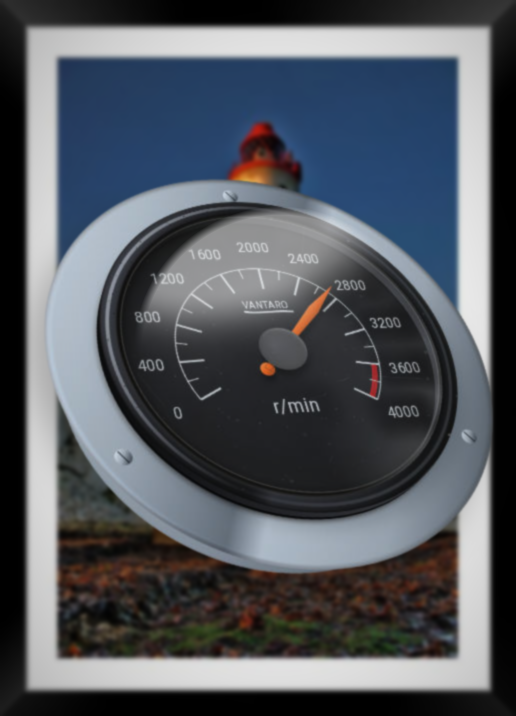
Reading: 2700 rpm
